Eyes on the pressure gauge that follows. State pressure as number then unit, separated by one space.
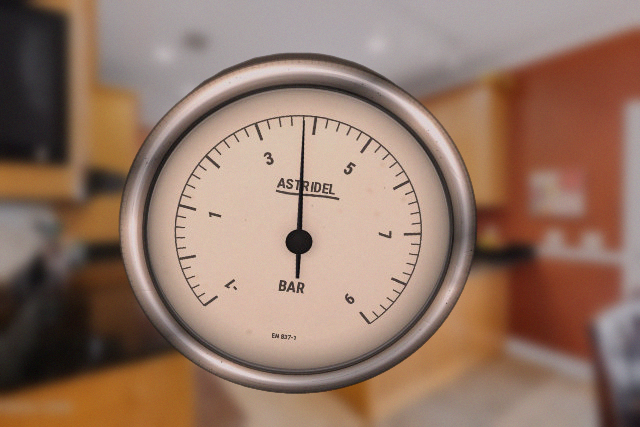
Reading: 3.8 bar
